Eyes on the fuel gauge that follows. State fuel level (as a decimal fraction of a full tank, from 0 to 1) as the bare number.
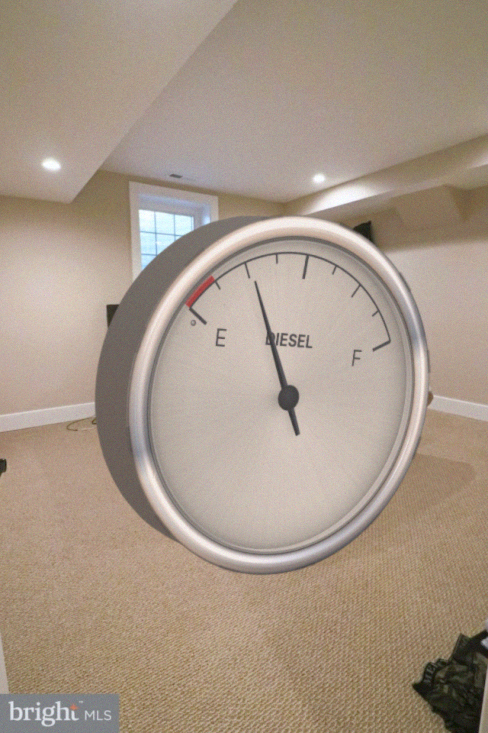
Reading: 0.25
